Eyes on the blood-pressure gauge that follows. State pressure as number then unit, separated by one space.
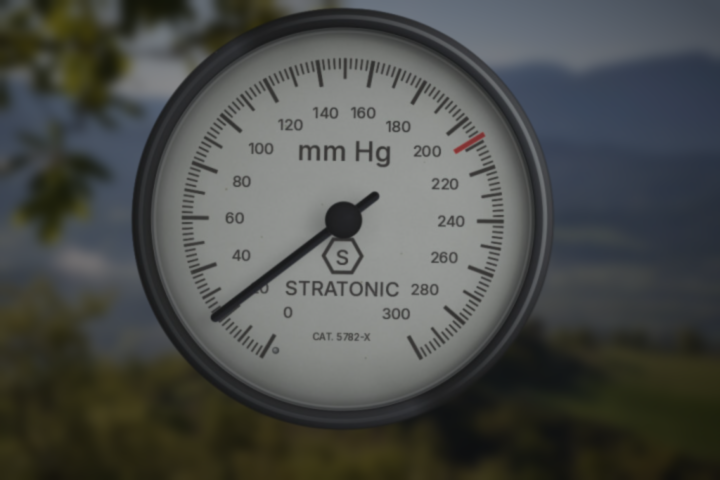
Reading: 22 mmHg
